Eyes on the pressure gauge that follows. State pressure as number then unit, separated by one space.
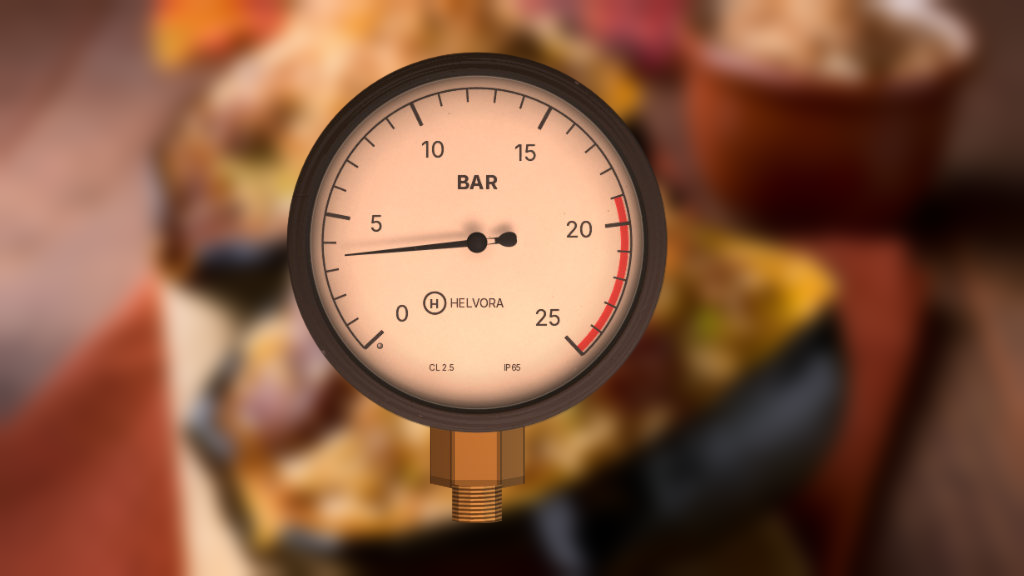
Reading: 3.5 bar
